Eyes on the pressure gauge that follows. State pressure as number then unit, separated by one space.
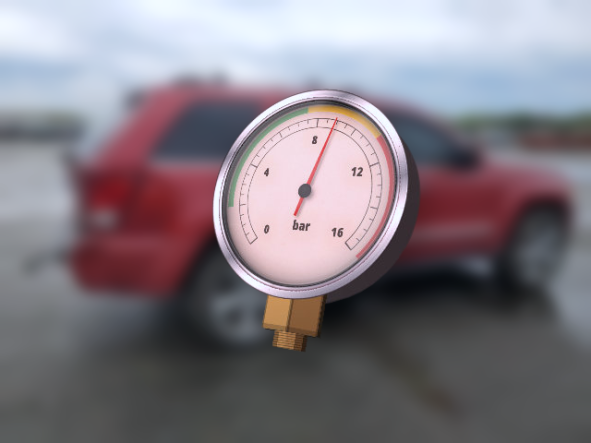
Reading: 9 bar
